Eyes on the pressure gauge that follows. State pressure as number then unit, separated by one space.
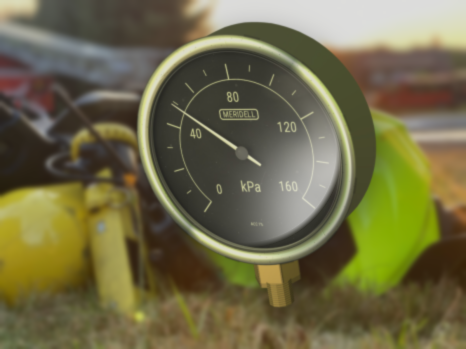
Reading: 50 kPa
